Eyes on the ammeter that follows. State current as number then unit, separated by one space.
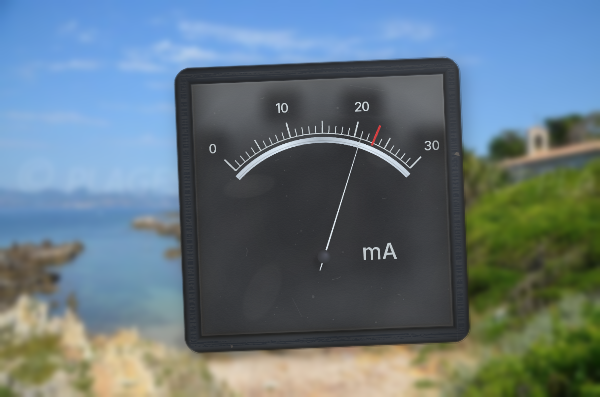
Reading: 21 mA
